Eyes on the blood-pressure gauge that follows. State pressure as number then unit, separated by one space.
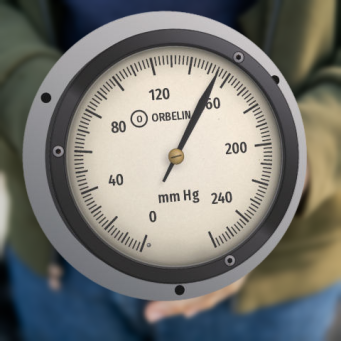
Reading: 154 mmHg
